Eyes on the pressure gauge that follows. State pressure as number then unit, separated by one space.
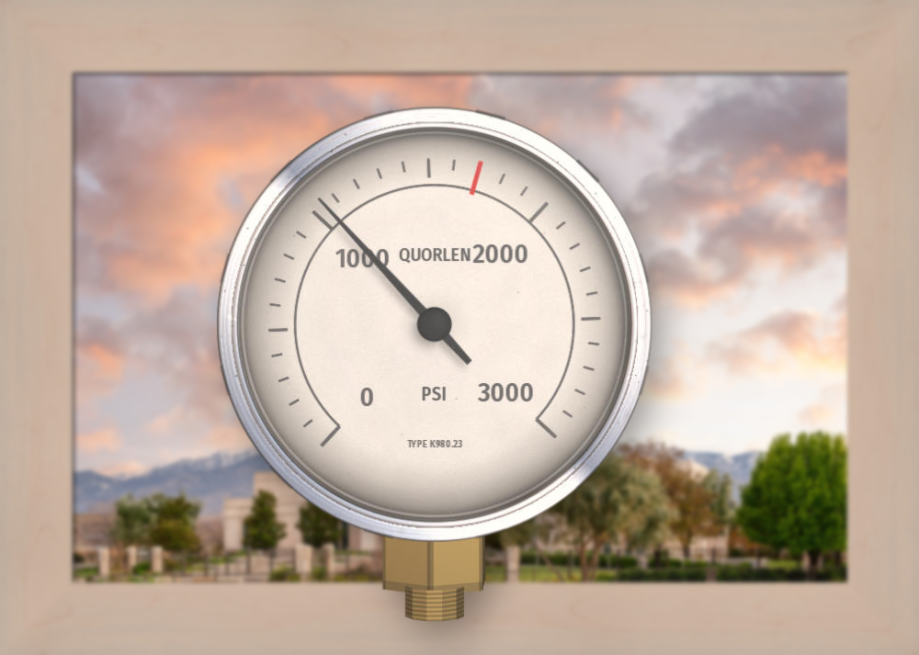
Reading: 1050 psi
